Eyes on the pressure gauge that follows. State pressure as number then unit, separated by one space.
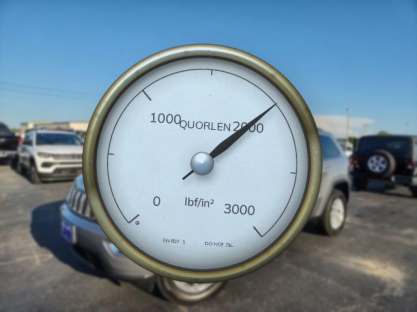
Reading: 2000 psi
